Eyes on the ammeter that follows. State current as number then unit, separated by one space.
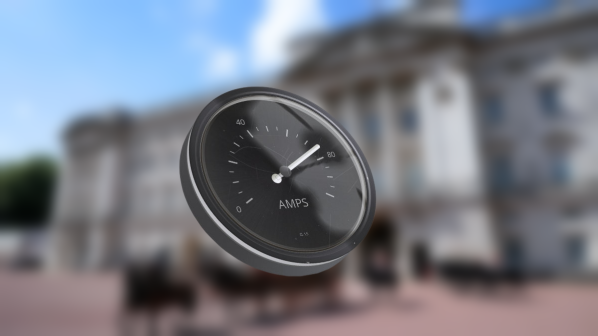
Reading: 75 A
